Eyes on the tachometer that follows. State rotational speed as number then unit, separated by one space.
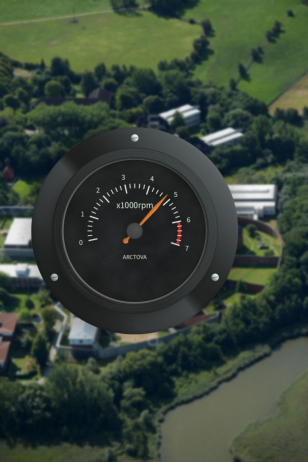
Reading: 4800 rpm
